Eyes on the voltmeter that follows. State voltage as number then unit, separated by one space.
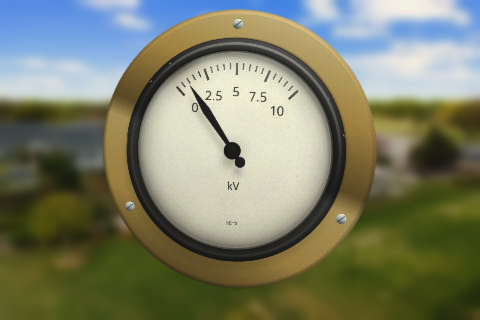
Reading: 1 kV
